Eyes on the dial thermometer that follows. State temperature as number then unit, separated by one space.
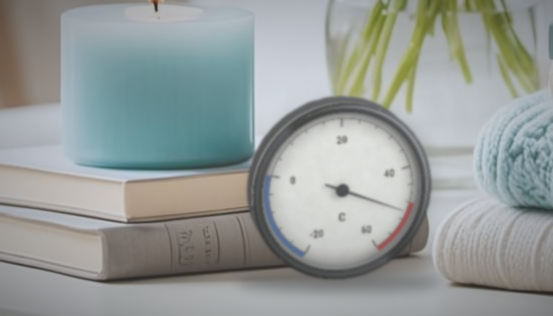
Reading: 50 °C
